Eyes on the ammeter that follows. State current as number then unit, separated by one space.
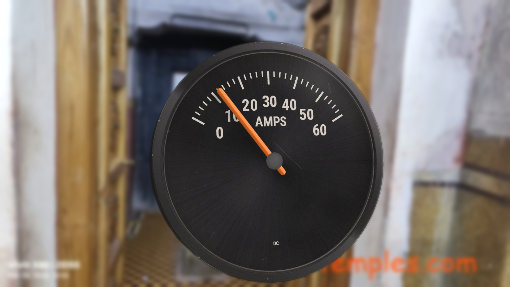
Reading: 12 A
